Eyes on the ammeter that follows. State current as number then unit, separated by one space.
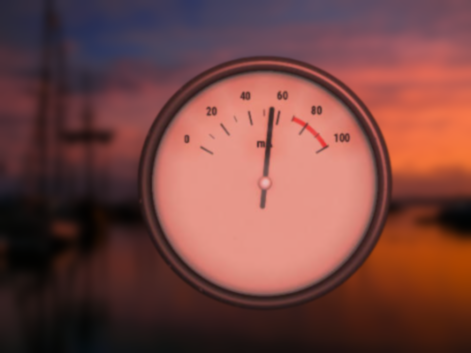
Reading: 55 mA
